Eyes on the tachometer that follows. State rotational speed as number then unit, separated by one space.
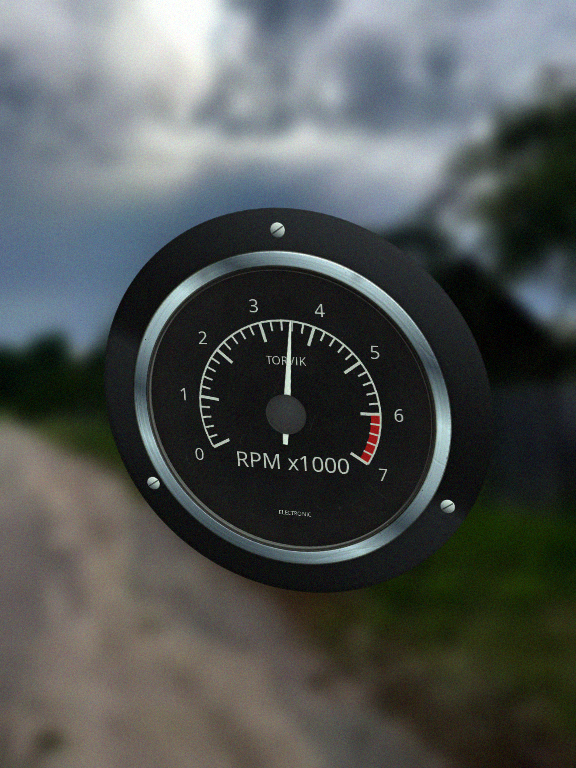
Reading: 3600 rpm
